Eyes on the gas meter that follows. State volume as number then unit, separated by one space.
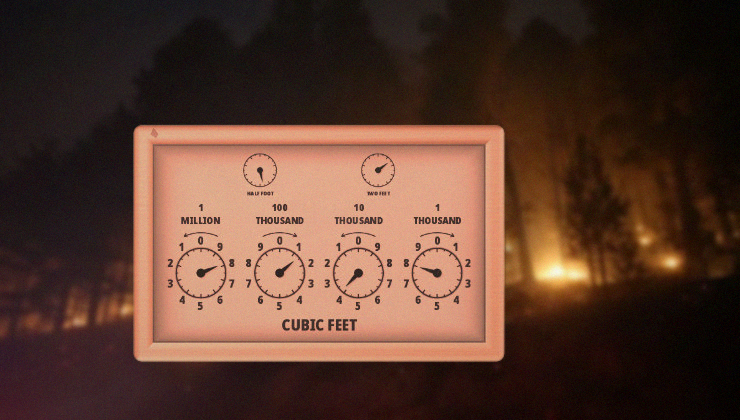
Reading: 813800 ft³
